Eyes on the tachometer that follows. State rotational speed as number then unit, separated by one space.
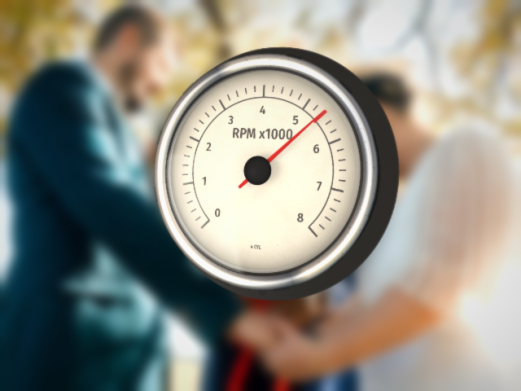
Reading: 5400 rpm
